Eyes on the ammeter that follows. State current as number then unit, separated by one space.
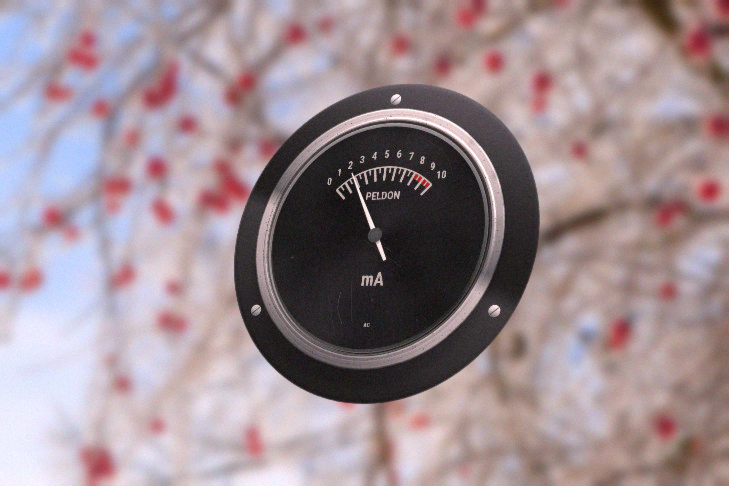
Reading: 2 mA
